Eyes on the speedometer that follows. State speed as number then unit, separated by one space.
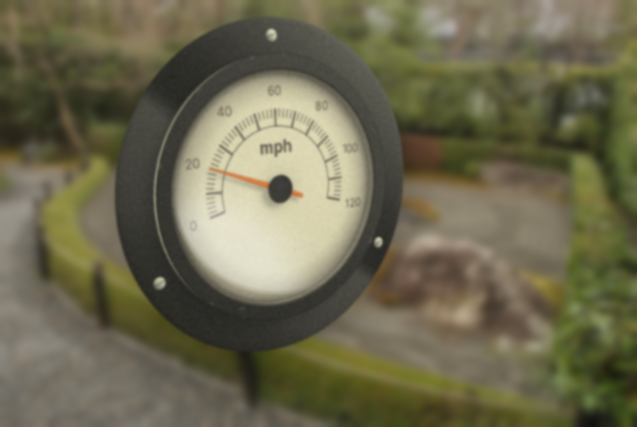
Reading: 20 mph
